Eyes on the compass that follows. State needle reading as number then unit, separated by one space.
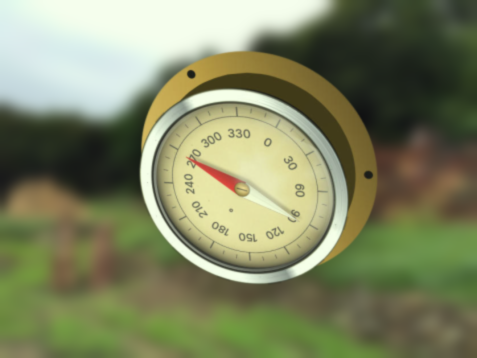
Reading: 270 °
